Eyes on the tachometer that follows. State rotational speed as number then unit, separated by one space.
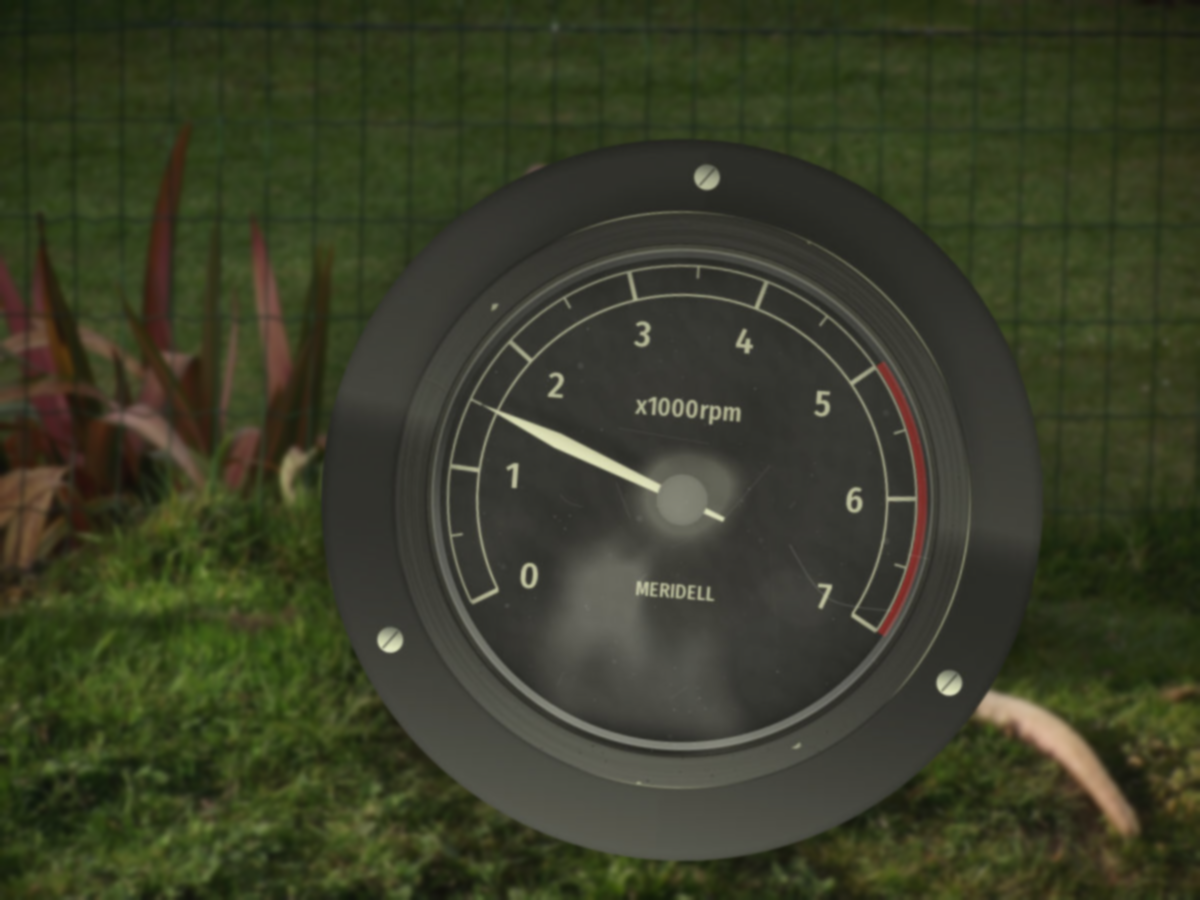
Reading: 1500 rpm
